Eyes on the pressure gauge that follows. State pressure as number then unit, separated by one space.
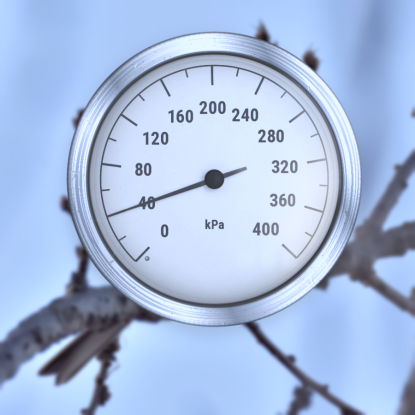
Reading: 40 kPa
